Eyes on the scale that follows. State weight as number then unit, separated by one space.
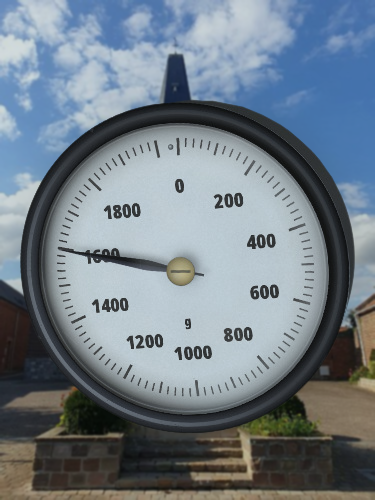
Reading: 1600 g
